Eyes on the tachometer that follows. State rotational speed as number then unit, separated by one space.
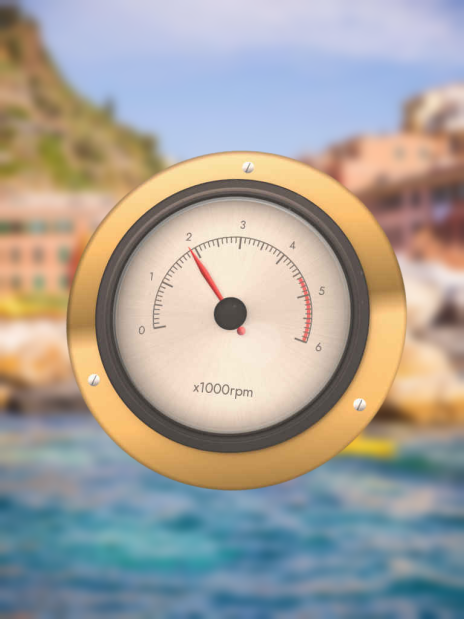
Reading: 1900 rpm
